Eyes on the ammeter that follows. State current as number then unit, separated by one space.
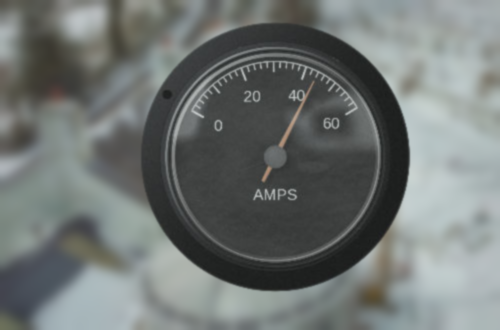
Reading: 44 A
